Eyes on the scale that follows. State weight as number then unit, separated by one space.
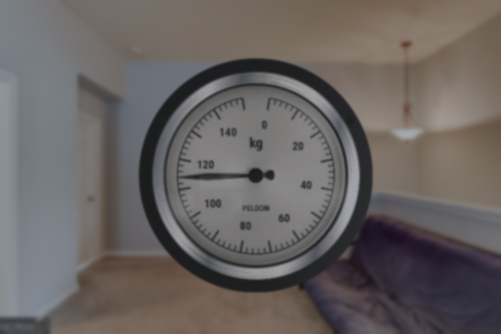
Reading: 114 kg
